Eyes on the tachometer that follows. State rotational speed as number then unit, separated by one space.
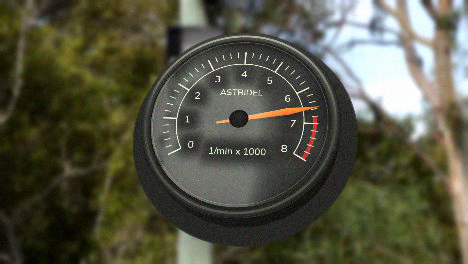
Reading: 6600 rpm
